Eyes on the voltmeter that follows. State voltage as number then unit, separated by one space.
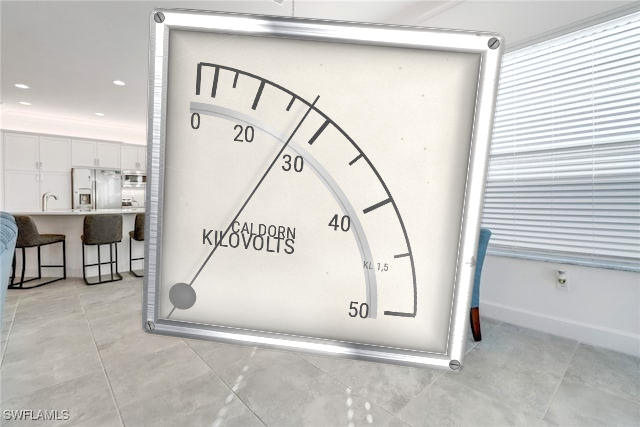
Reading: 27.5 kV
